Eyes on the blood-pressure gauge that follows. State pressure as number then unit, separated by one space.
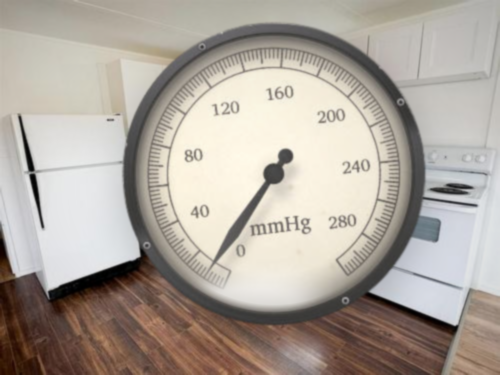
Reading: 10 mmHg
